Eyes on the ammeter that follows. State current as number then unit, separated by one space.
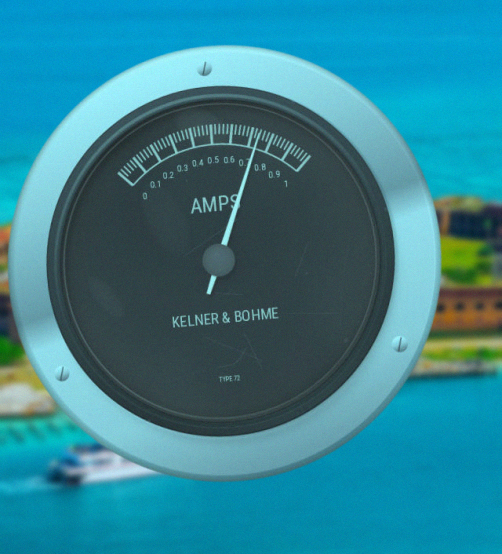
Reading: 0.74 A
